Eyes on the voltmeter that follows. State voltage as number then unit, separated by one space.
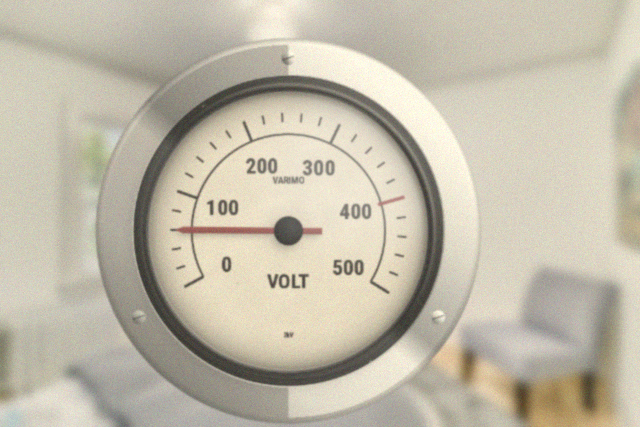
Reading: 60 V
